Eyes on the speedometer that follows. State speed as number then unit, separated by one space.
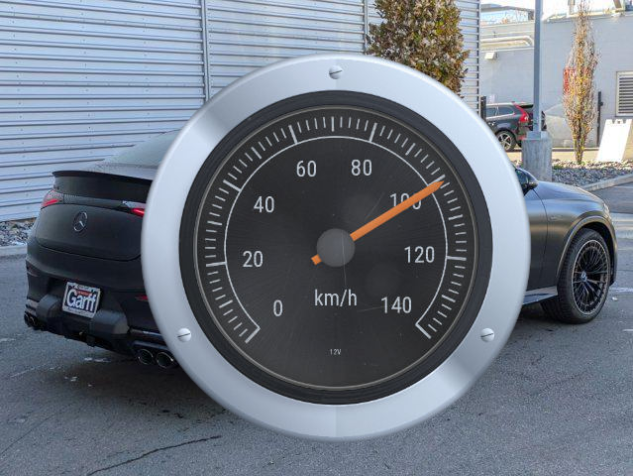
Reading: 101 km/h
